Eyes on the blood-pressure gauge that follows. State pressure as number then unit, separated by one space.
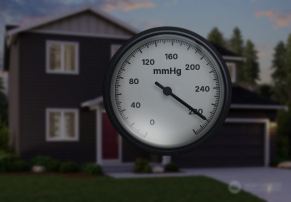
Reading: 280 mmHg
